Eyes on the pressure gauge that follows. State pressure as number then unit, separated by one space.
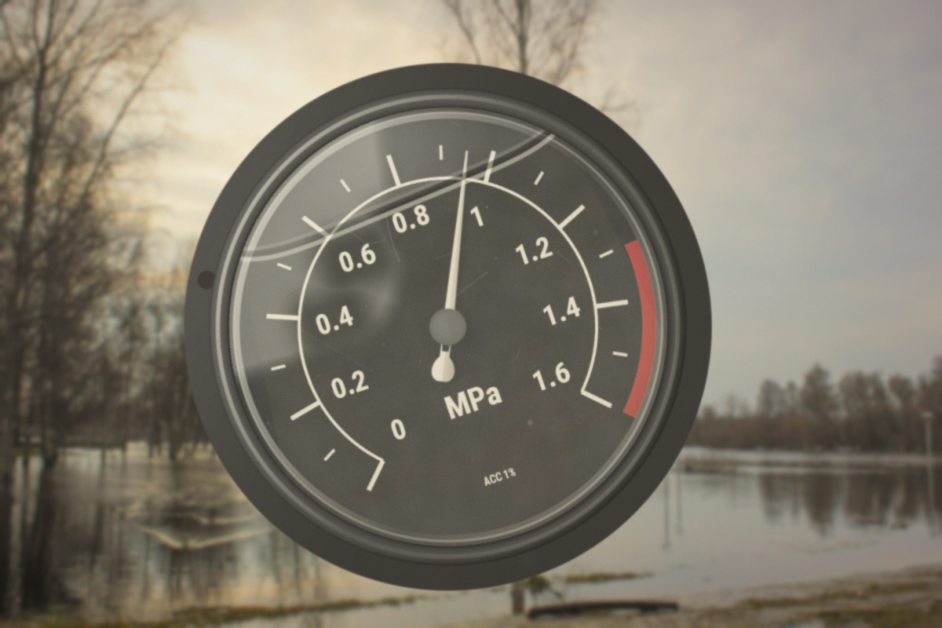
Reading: 0.95 MPa
